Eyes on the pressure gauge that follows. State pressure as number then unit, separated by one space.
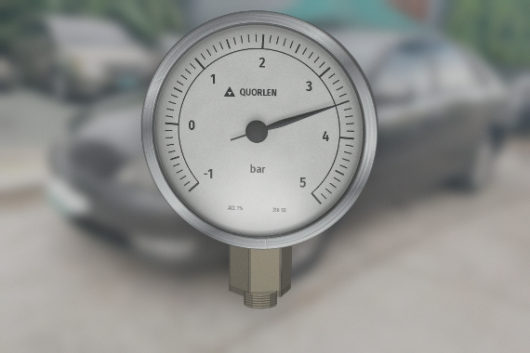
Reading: 3.5 bar
